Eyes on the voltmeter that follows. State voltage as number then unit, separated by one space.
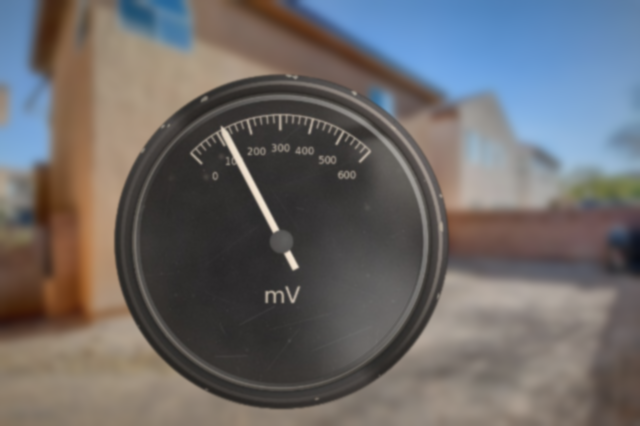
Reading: 120 mV
